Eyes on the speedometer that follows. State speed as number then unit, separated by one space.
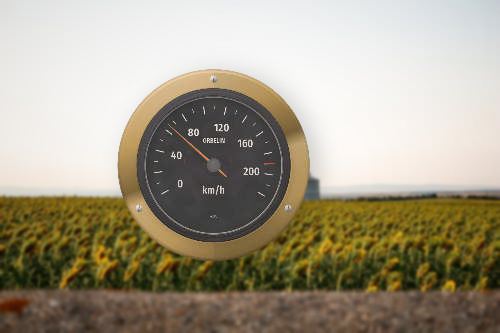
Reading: 65 km/h
